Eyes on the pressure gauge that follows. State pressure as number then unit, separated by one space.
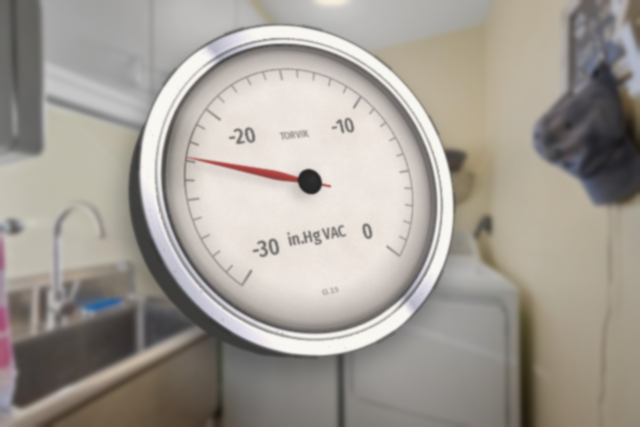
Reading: -23 inHg
